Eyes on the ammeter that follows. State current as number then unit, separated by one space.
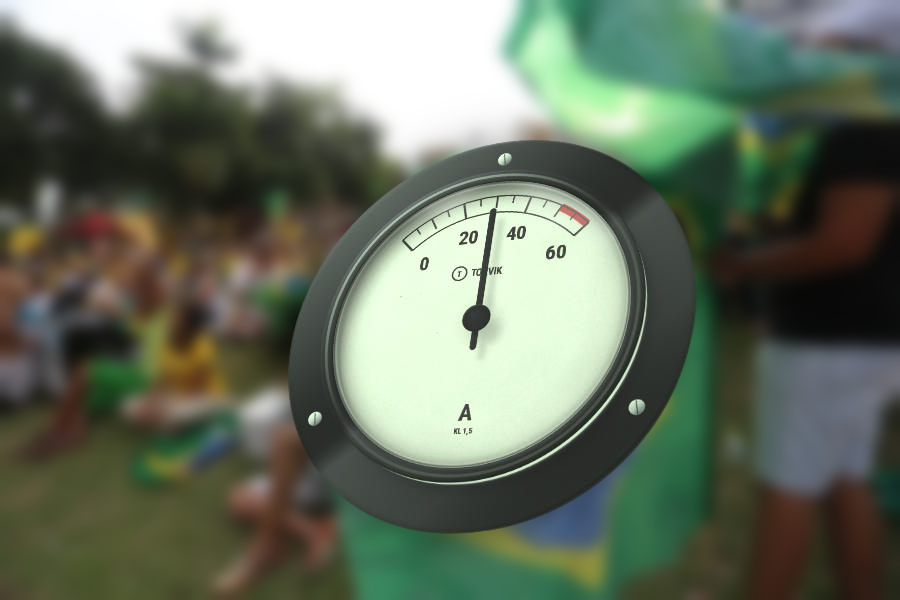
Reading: 30 A
